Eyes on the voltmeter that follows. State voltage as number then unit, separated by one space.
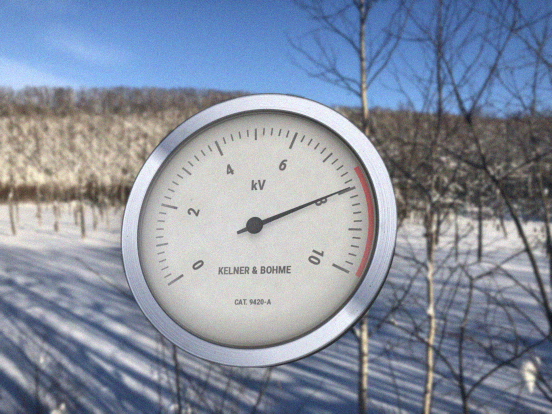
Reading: 8 kV
